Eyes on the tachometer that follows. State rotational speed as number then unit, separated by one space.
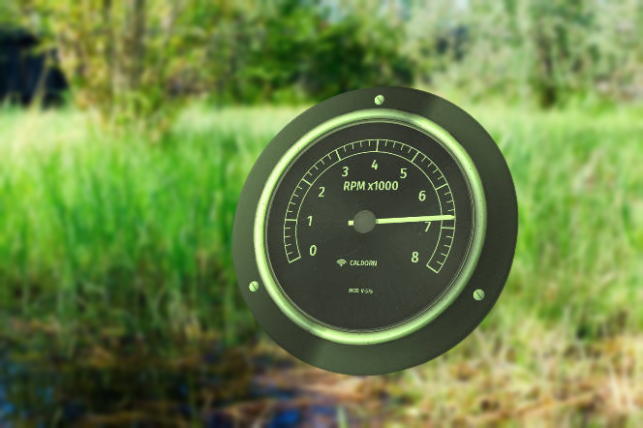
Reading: 6800 rpm
